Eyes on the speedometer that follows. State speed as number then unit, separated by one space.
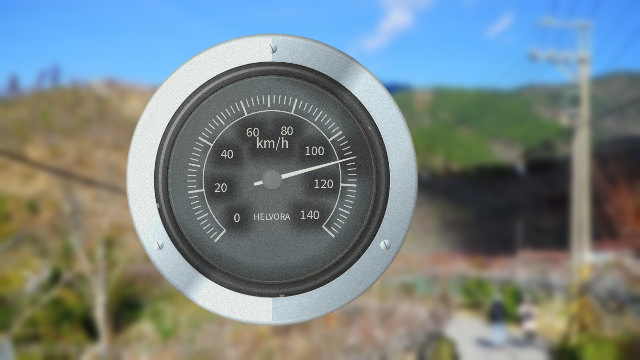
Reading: 110 km/h
